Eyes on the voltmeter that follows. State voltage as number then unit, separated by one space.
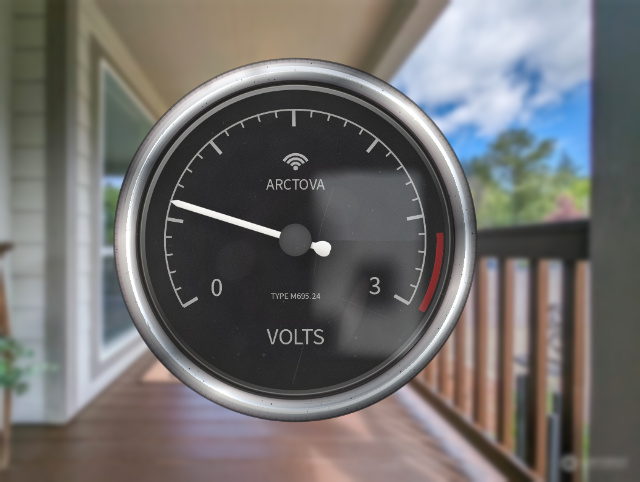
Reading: 0.6 V
